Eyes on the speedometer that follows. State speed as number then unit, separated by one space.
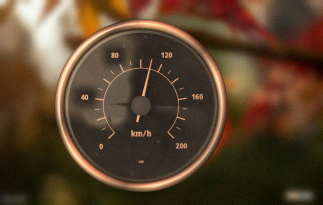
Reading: 110 km/h
